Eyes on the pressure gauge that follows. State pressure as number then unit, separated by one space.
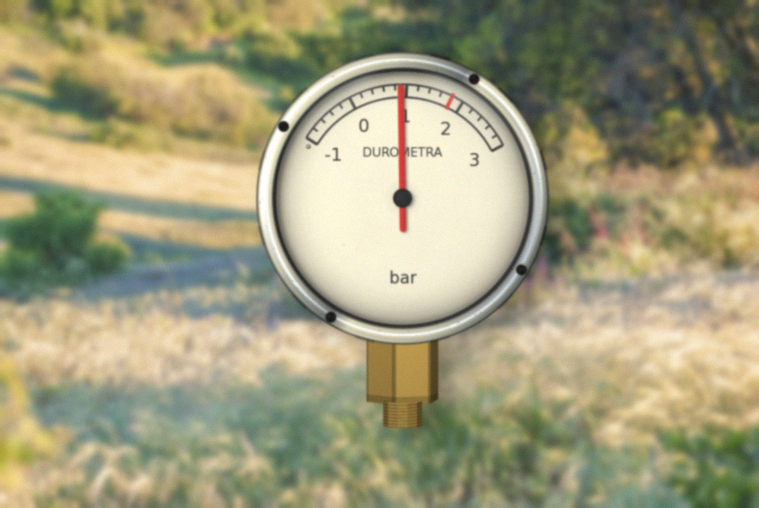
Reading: 0.9 bar
